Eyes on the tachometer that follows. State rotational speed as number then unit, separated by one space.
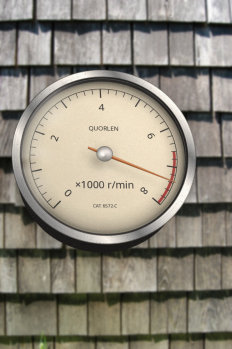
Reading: 7400 rpm
